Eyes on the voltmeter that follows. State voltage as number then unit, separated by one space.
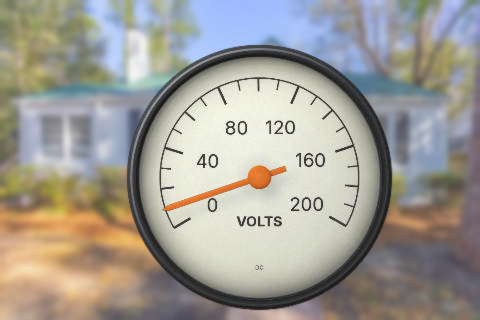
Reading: 10 V
